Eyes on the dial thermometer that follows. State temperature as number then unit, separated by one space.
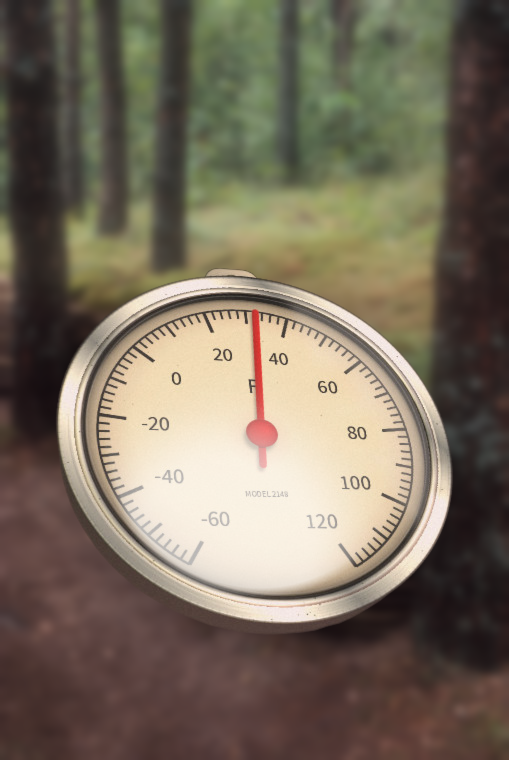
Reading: 32 °F
